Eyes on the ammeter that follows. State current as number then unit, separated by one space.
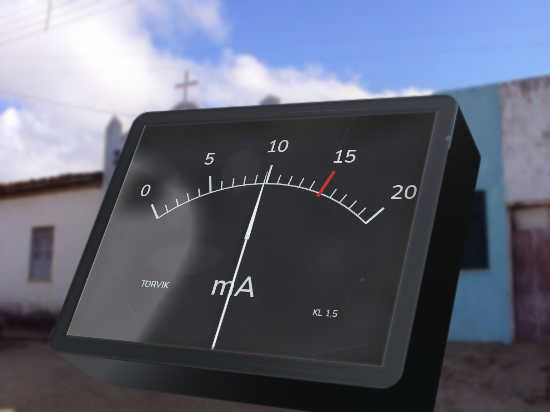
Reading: 10 mA
